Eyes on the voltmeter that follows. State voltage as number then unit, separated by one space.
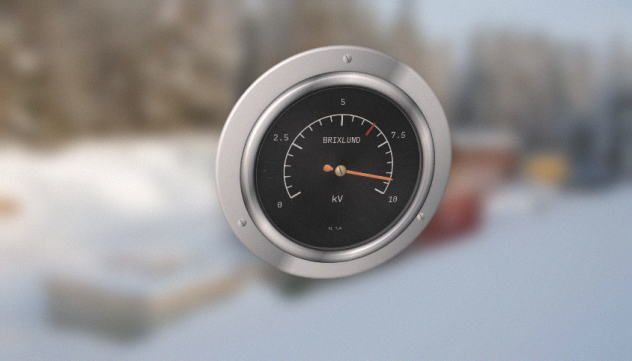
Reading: 9.25 kV
